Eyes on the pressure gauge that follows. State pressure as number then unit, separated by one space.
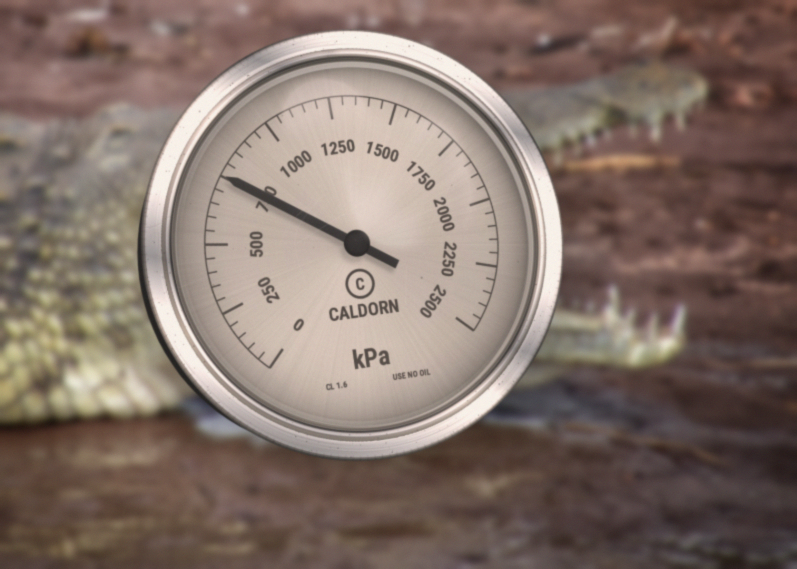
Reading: 750 kPa
